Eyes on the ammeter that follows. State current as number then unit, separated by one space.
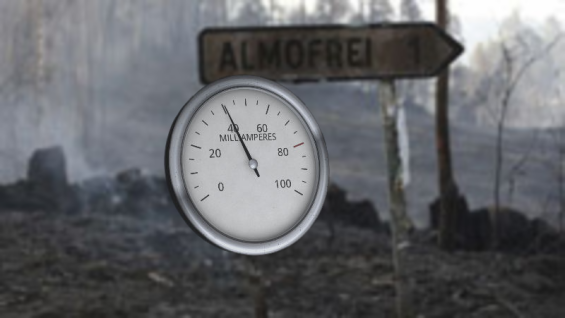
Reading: 40 mA
